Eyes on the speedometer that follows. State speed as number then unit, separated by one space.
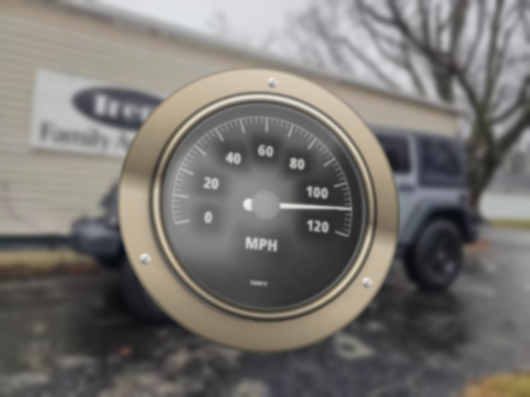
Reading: 110 mph
